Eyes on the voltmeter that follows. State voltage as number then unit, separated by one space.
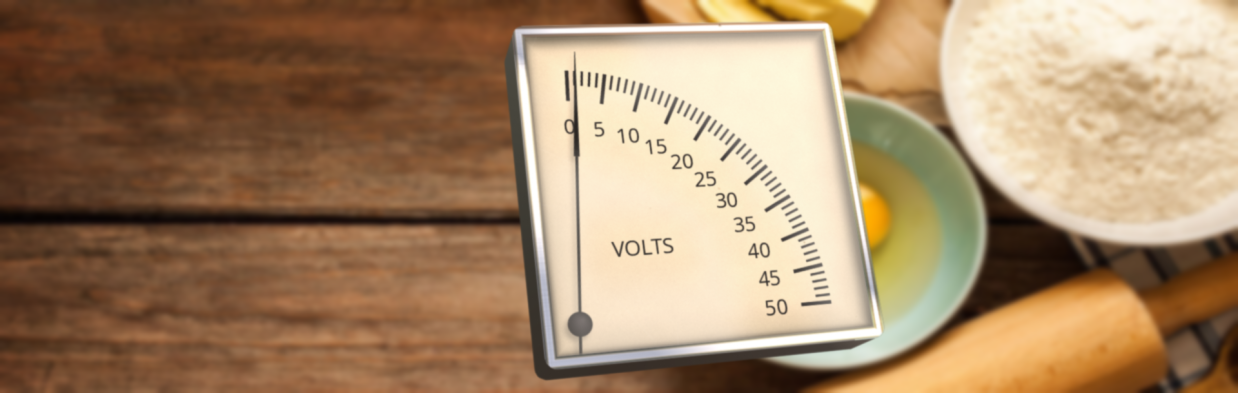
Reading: 1 V
